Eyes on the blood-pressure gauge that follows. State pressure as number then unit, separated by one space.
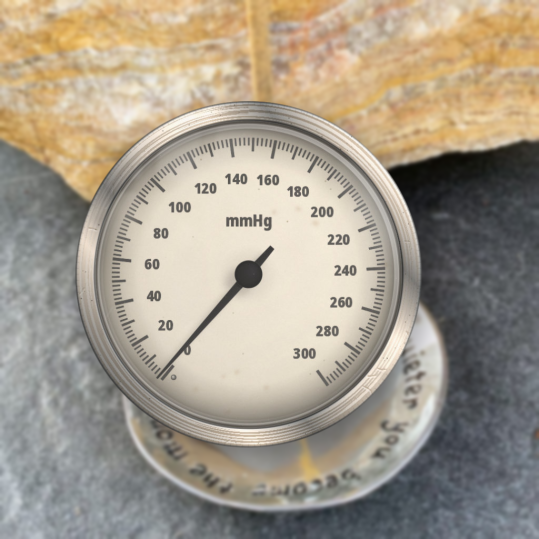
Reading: 2 mmHg
